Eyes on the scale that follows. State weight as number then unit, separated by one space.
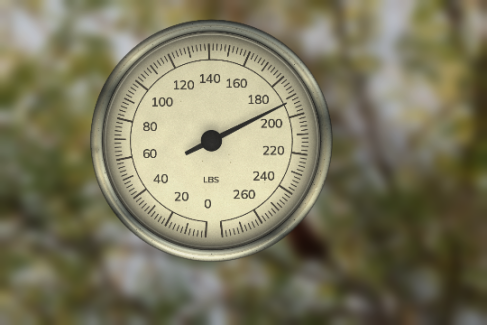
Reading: 192 lb
